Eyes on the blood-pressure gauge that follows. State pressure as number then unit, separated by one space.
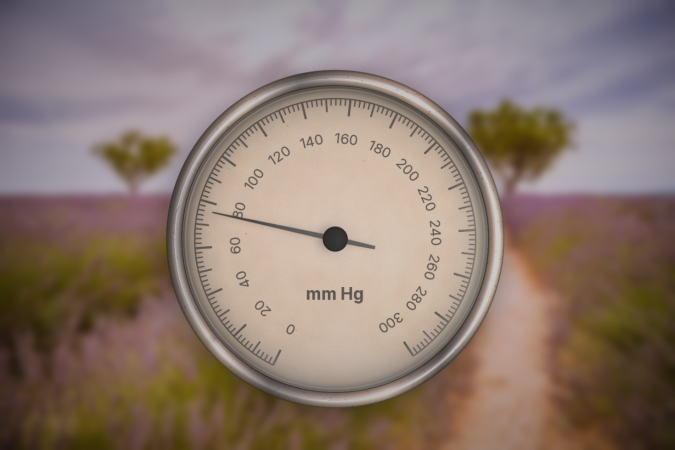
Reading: 76 mmHg
